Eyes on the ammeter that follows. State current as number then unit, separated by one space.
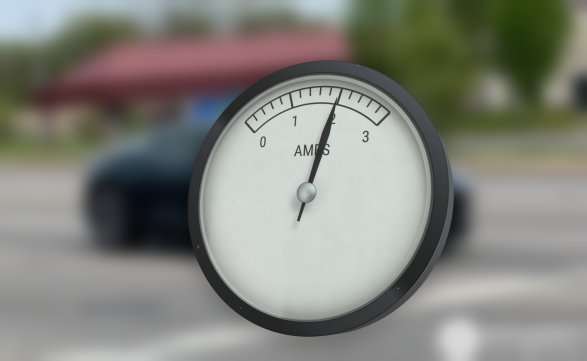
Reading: 2 A
